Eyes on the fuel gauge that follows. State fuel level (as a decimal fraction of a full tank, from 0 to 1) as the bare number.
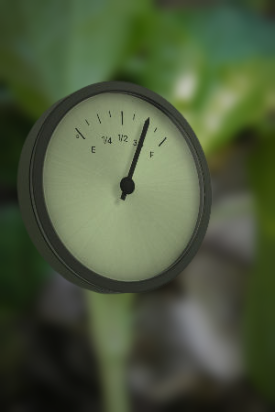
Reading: 0.75
